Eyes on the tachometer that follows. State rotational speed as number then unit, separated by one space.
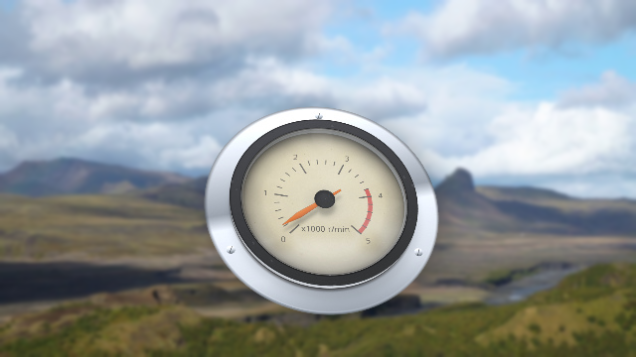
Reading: 200 rpm
